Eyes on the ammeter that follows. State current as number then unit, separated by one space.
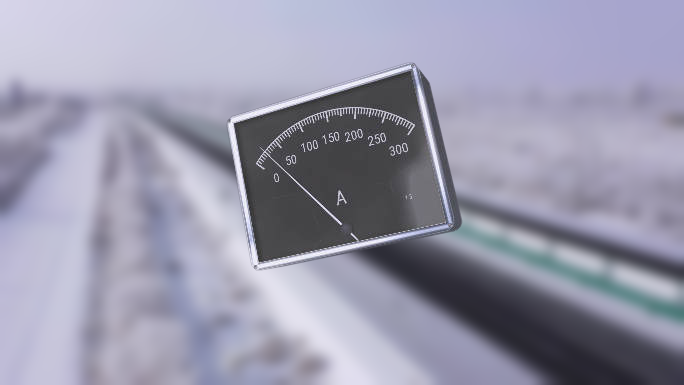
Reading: 25 A
